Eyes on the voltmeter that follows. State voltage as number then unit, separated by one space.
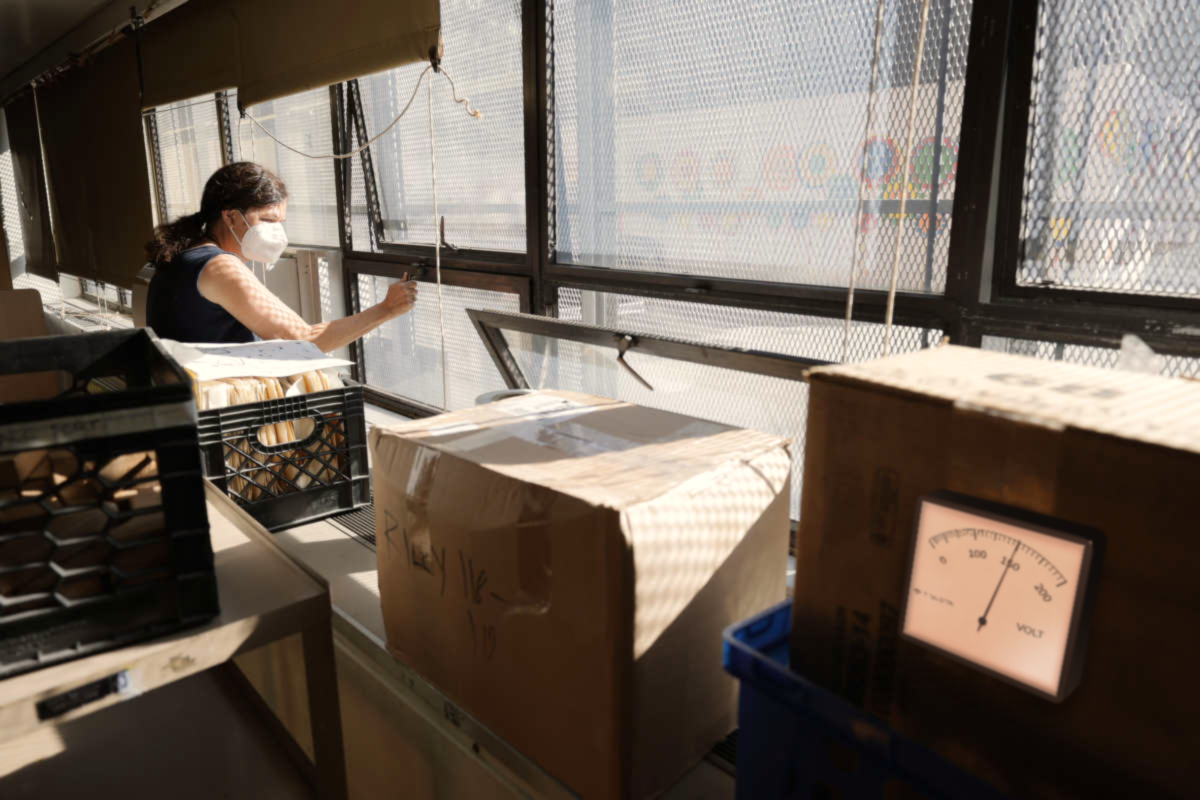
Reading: 150 V
